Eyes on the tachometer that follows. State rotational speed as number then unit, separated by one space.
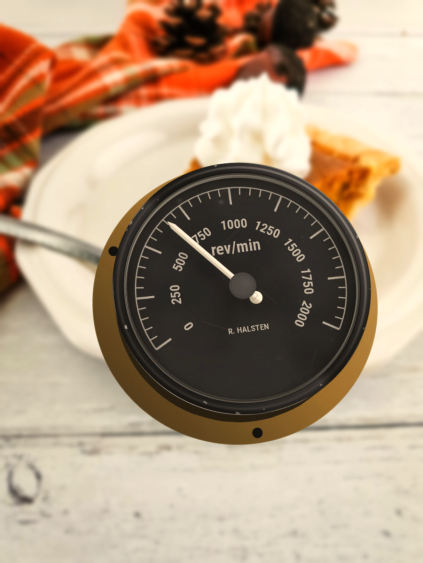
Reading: 650 rpm
